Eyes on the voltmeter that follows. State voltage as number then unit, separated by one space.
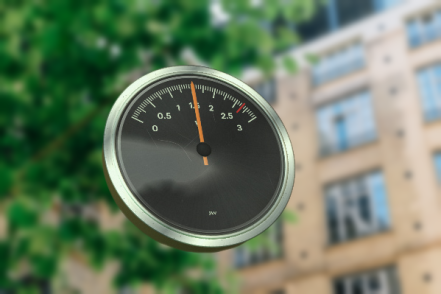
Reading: 1.5 V
